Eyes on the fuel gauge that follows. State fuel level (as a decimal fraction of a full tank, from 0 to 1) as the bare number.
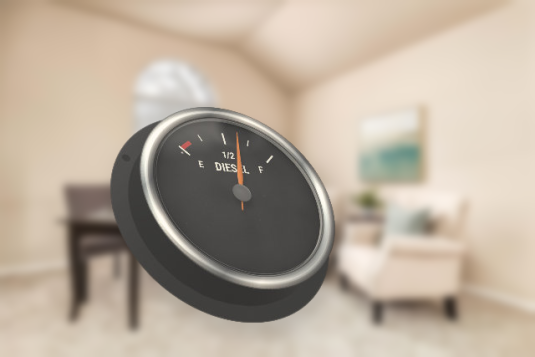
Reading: 0.625
